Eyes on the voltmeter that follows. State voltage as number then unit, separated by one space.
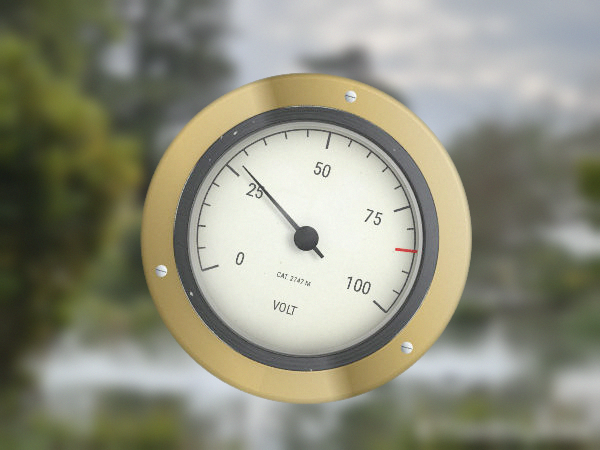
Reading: 27.5 V
